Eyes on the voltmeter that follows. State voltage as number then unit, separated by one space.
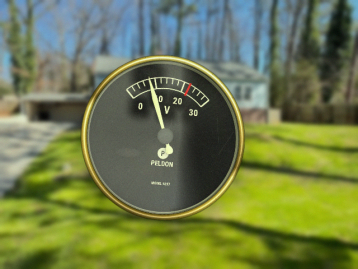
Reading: 8 V
